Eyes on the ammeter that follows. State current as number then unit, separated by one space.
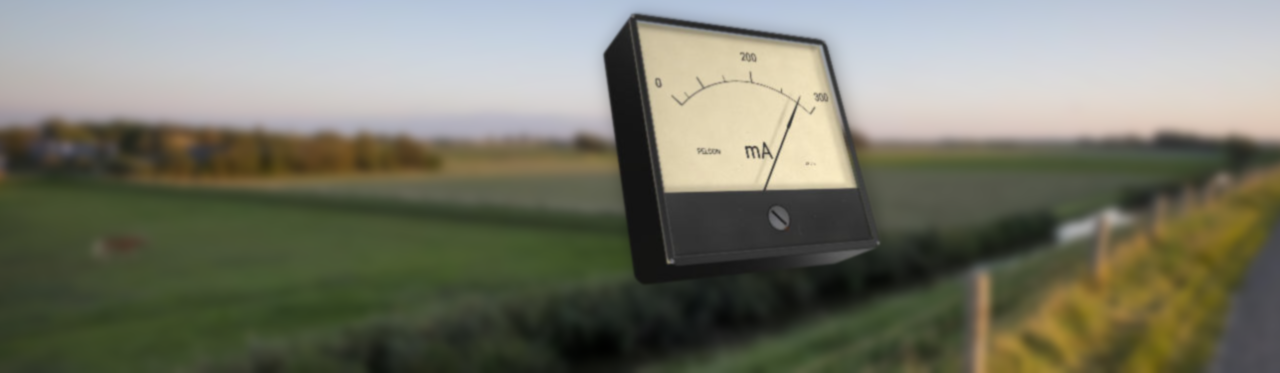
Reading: 275 mA
